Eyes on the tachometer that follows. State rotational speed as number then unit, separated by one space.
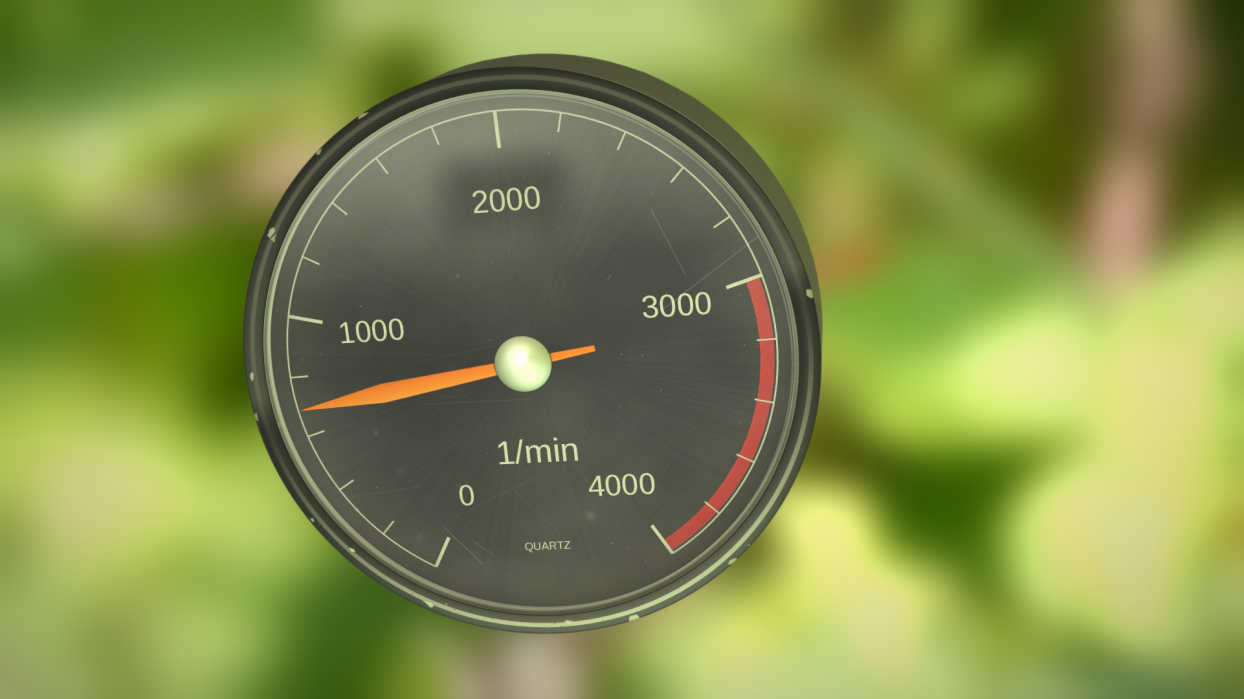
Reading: 700 rpm
